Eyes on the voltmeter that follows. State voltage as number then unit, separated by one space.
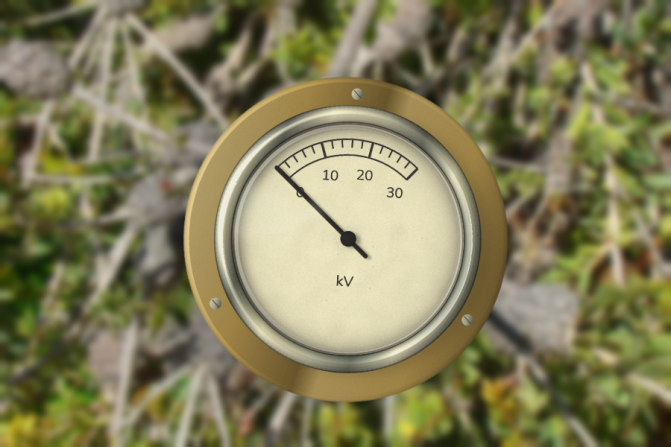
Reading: 0 kV
